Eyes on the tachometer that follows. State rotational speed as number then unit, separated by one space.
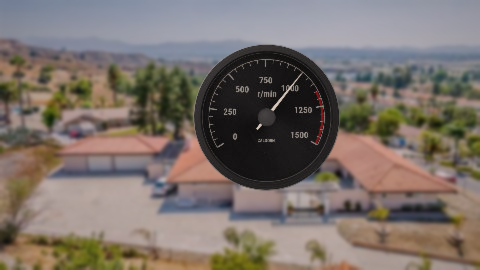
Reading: 1000 rpm
